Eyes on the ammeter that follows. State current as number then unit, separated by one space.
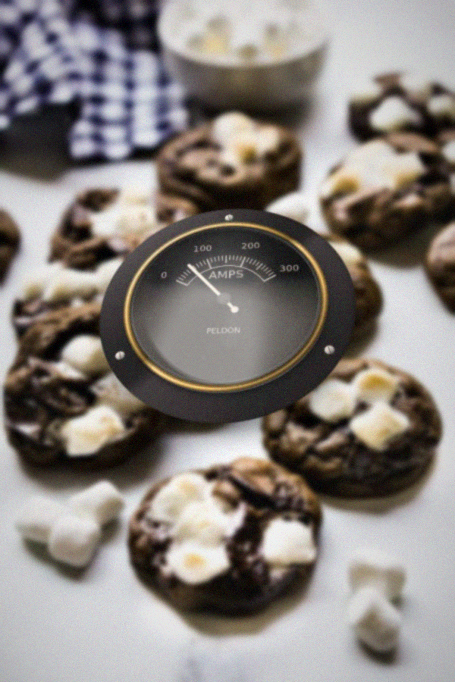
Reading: 50 A
